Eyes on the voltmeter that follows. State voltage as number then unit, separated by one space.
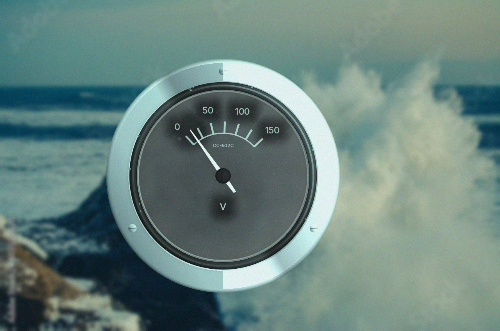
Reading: 12.5 V
